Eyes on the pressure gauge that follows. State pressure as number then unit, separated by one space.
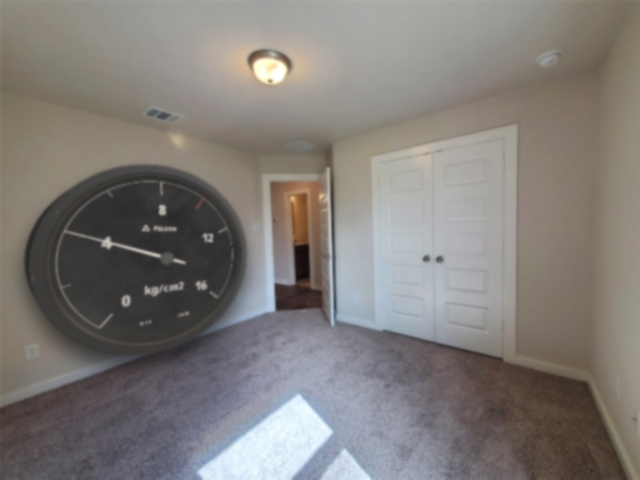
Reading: 4 kg/cm²
